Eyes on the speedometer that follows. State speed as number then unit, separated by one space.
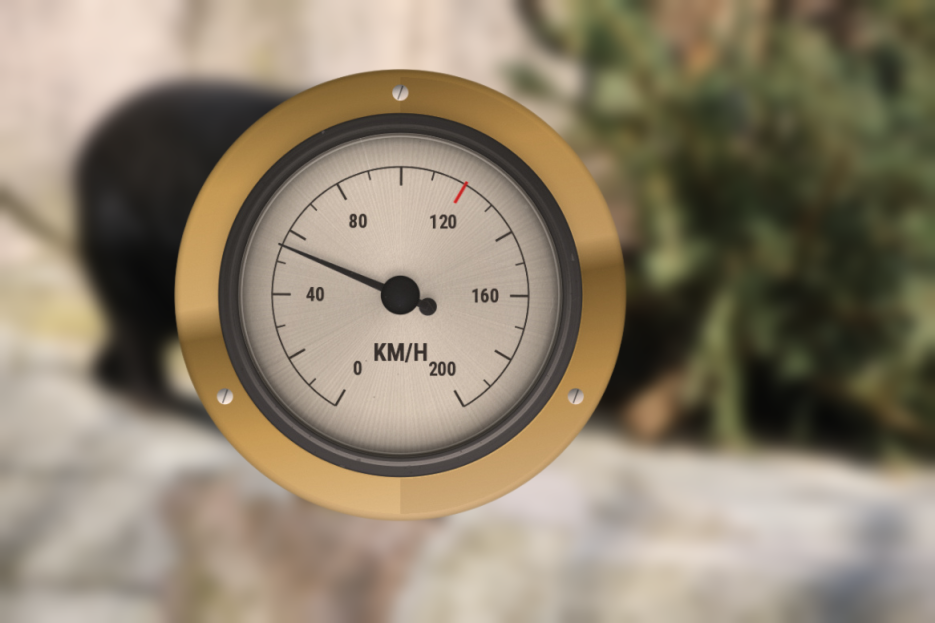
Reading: 55 km/h
